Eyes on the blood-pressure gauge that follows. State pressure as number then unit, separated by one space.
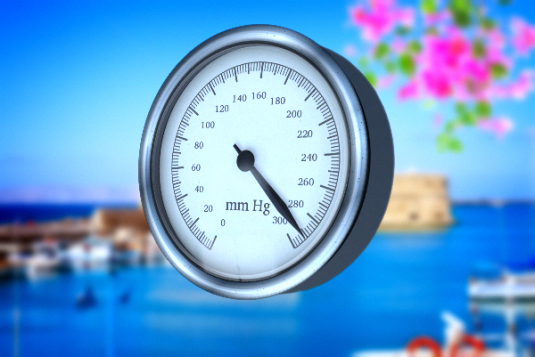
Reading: 290 mmHg
